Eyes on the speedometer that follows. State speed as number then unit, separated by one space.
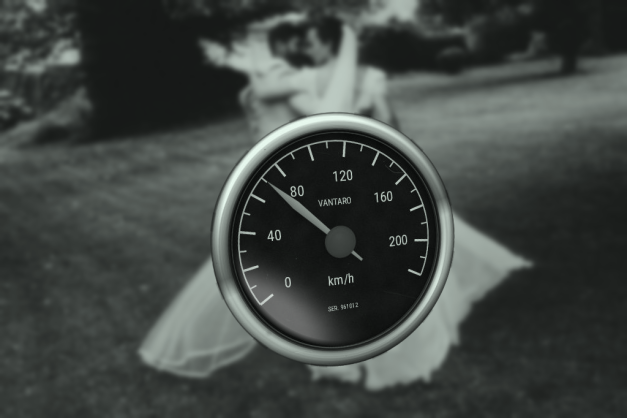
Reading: 70 km/h
